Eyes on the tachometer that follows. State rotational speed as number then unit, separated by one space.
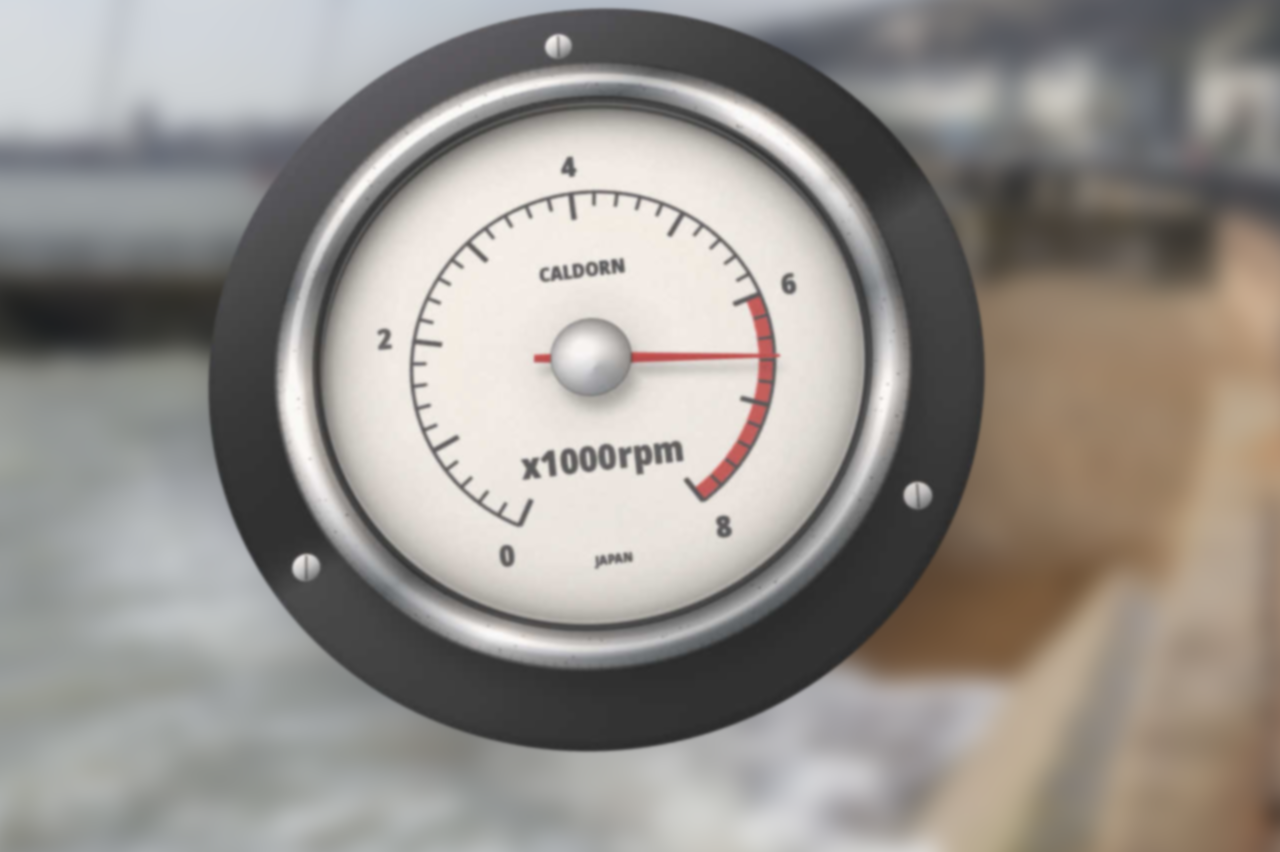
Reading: 6600 rpm
